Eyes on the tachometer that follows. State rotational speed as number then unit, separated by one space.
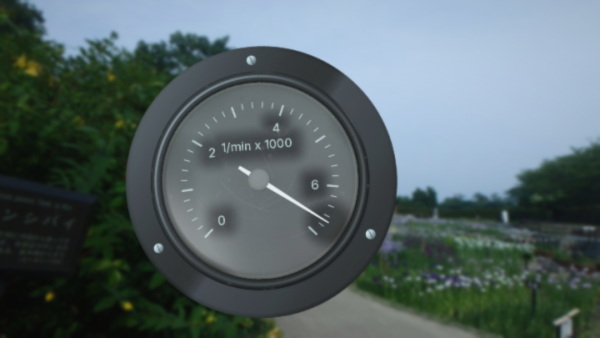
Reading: 6700 rpm
